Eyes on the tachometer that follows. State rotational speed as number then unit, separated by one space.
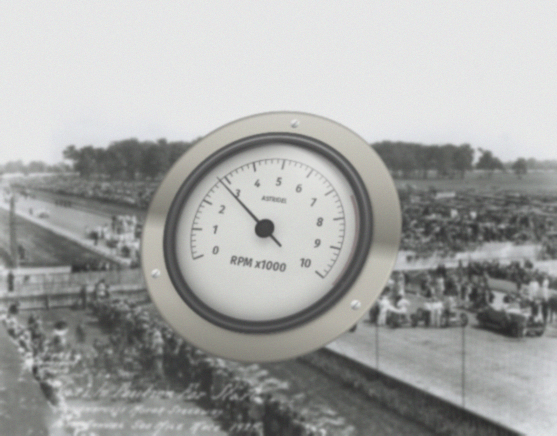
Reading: 2800 rpm
